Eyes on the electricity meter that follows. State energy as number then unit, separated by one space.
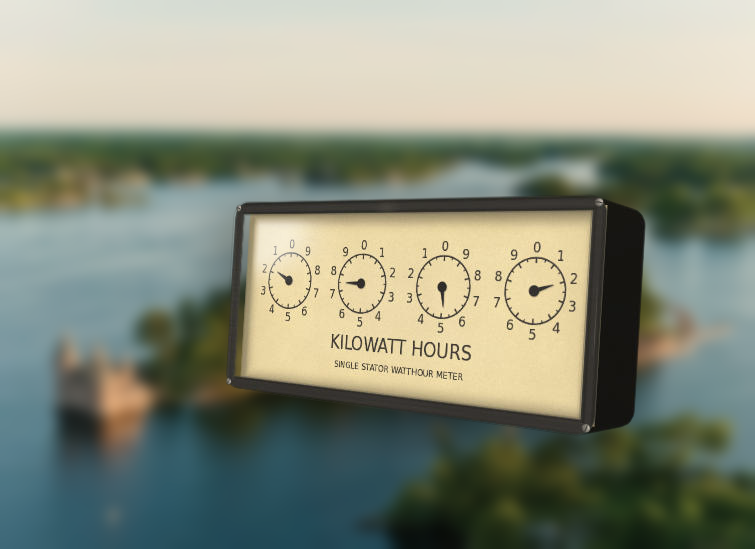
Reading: 1752 kWh
